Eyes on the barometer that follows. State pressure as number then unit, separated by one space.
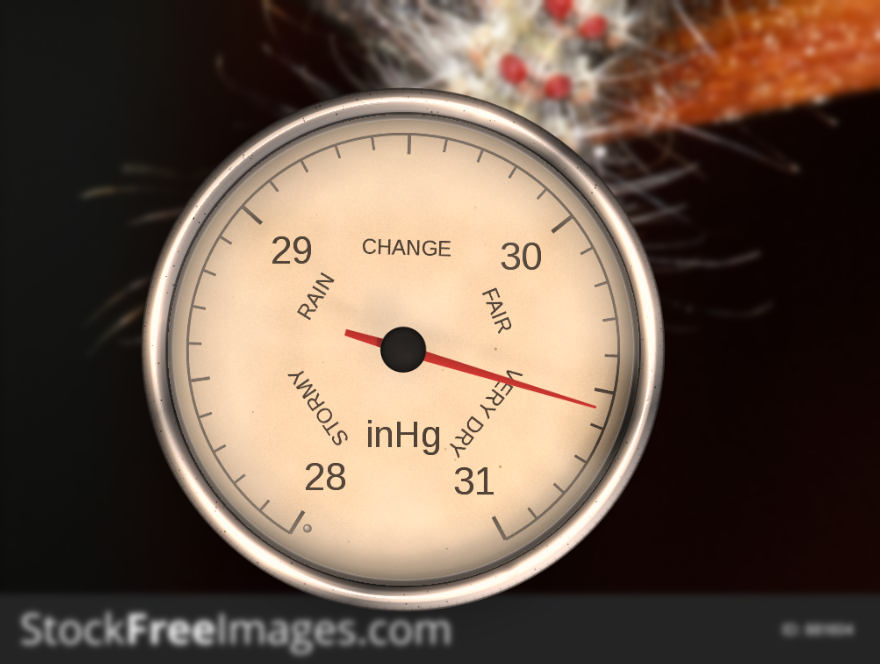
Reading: 30.55 inHg
